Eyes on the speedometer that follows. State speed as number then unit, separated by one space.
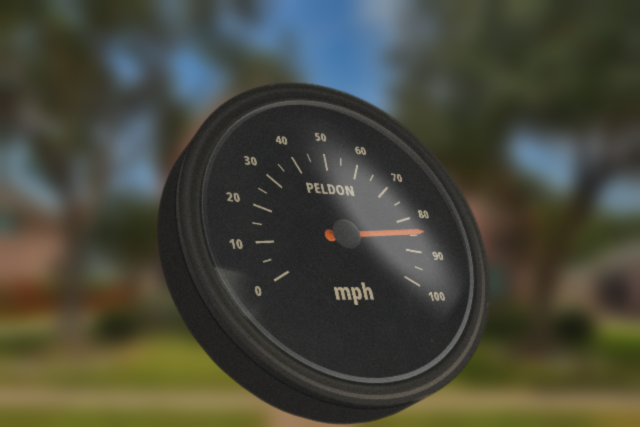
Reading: 85 mph
